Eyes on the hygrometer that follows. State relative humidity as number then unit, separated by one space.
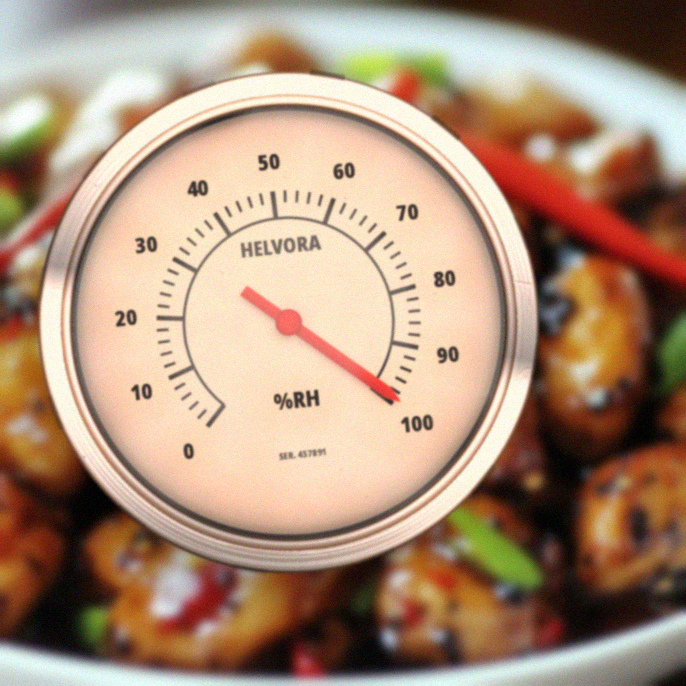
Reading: 99 %
